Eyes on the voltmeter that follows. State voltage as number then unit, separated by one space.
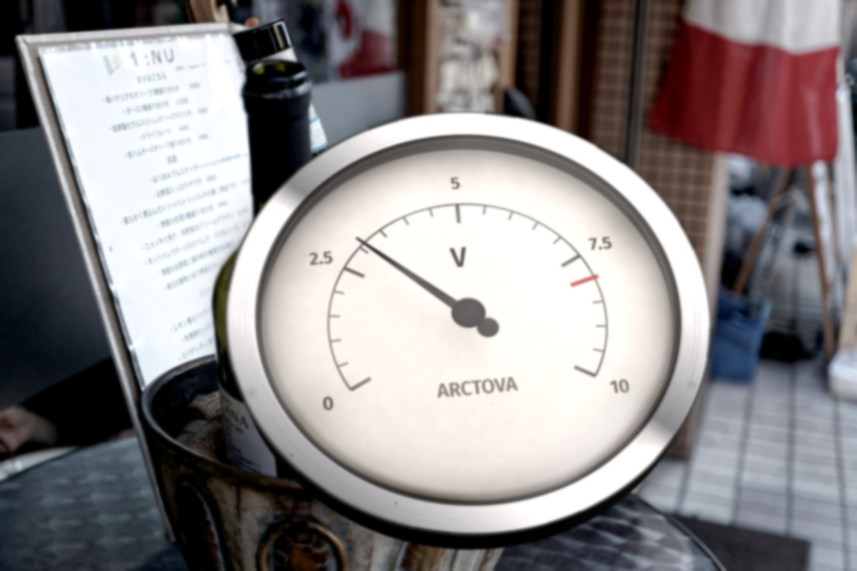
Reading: 3 V
